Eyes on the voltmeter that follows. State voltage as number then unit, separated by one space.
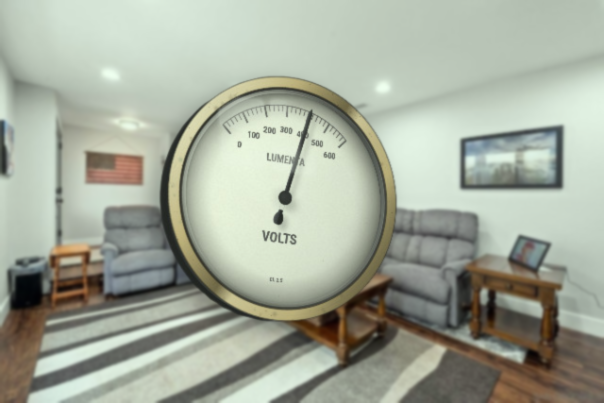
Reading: 400 V
